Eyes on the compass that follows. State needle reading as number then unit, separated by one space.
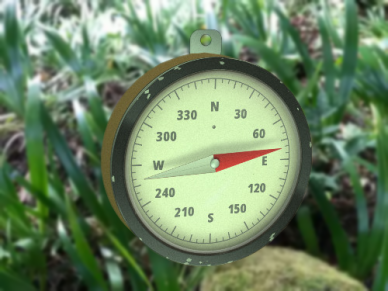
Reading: 80 °
